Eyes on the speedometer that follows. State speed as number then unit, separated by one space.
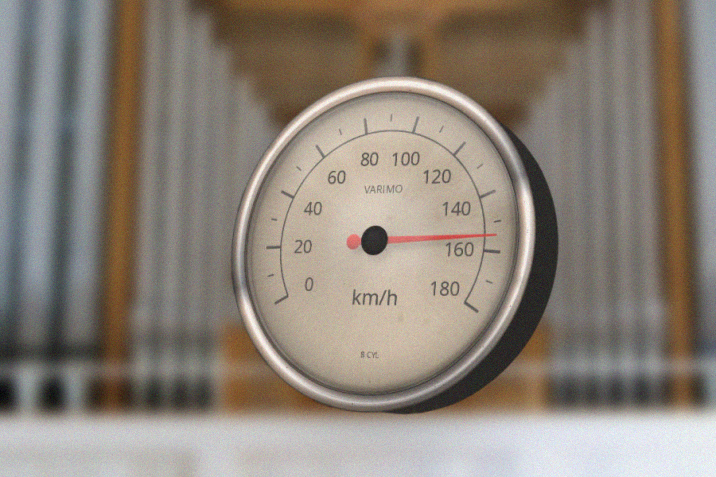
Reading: 155 km/h
